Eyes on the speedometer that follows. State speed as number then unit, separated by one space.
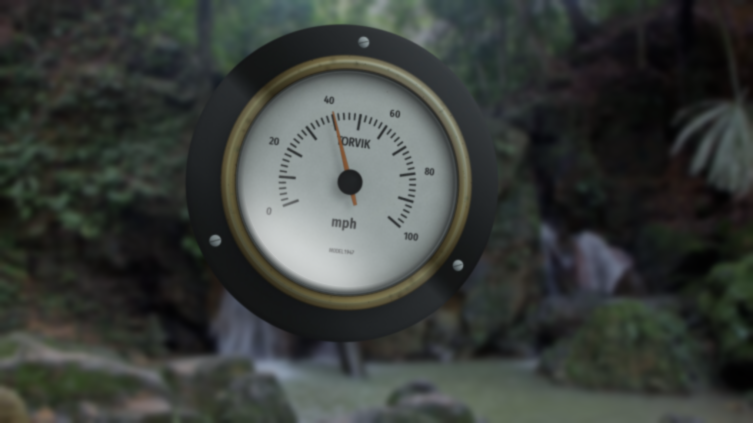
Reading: 40 mph
